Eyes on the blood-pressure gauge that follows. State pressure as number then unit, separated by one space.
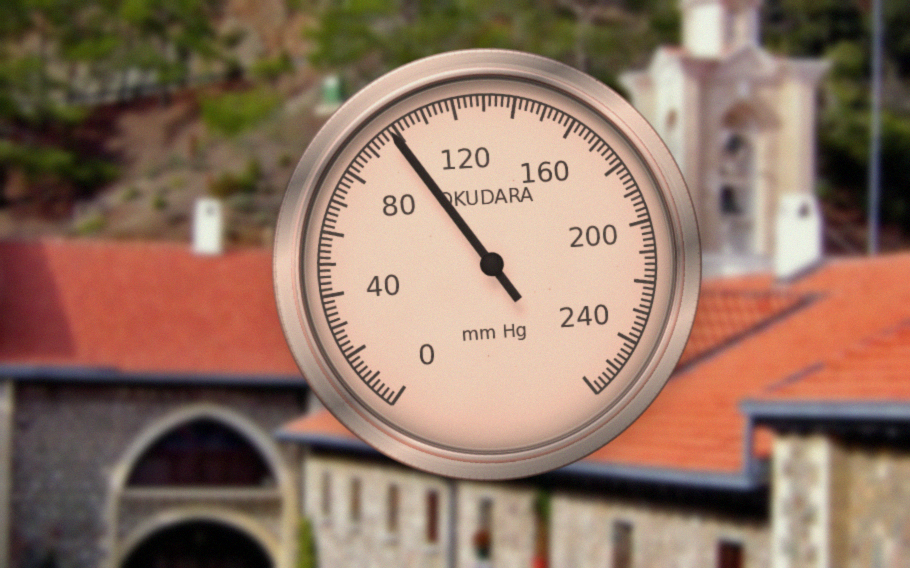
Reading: 98 mmHg
